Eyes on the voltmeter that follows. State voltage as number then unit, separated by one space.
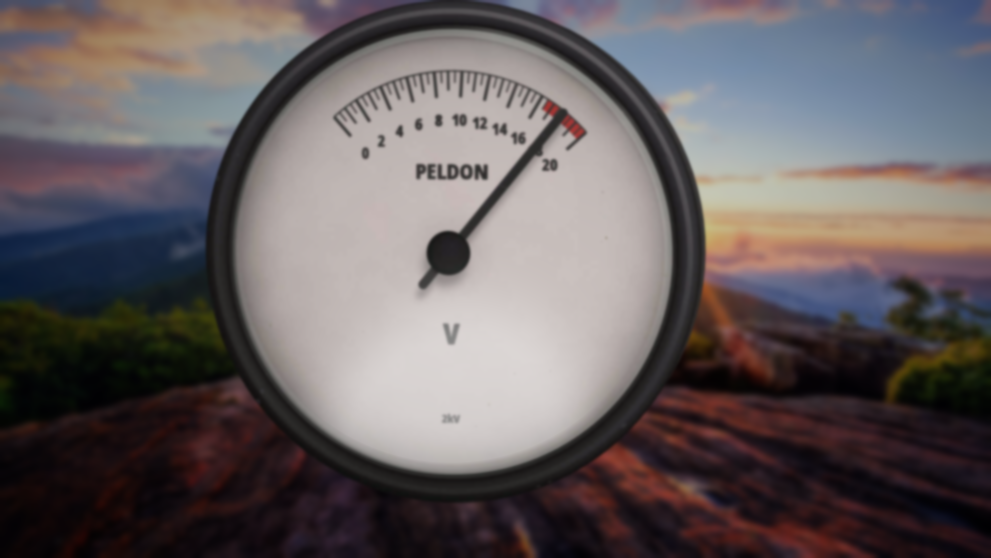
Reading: 18 V
